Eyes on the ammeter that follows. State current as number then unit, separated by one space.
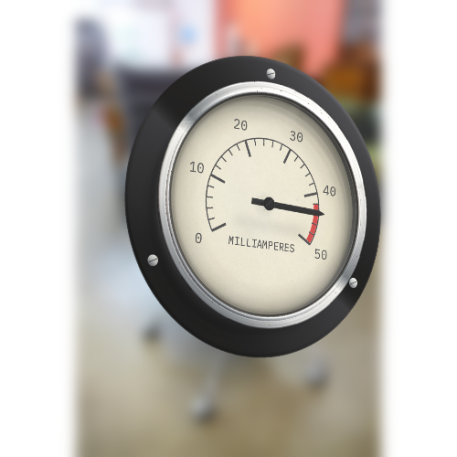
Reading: 44 mA
